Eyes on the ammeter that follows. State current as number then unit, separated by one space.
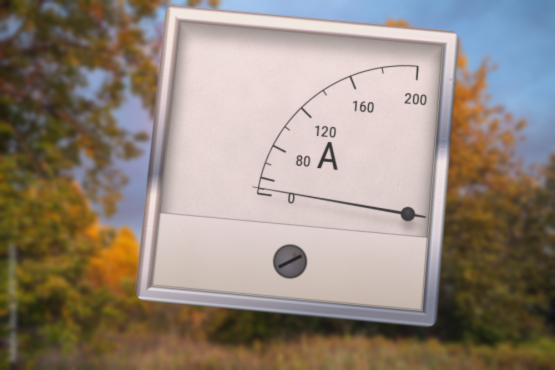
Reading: 20 A
